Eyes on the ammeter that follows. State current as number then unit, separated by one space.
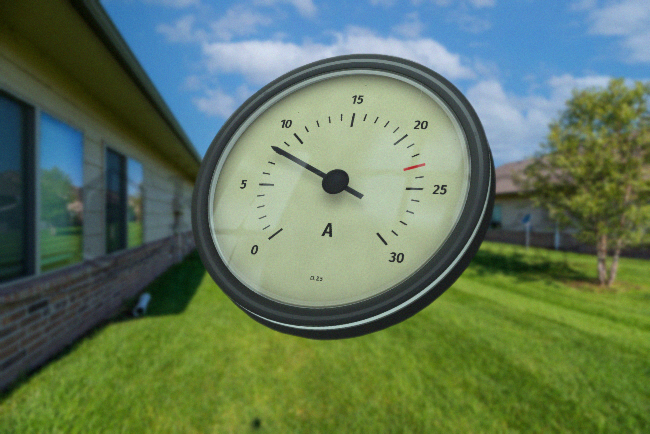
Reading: 8 A
